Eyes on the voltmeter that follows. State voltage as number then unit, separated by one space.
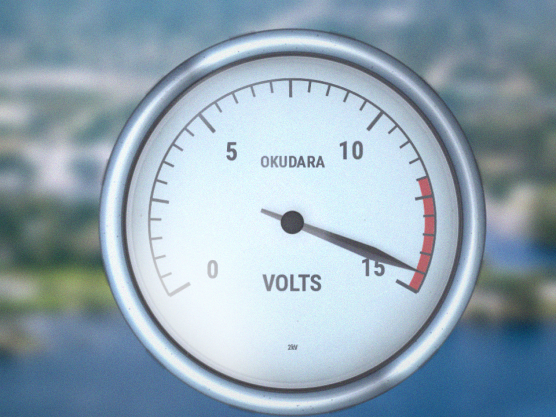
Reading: 14.5 V
